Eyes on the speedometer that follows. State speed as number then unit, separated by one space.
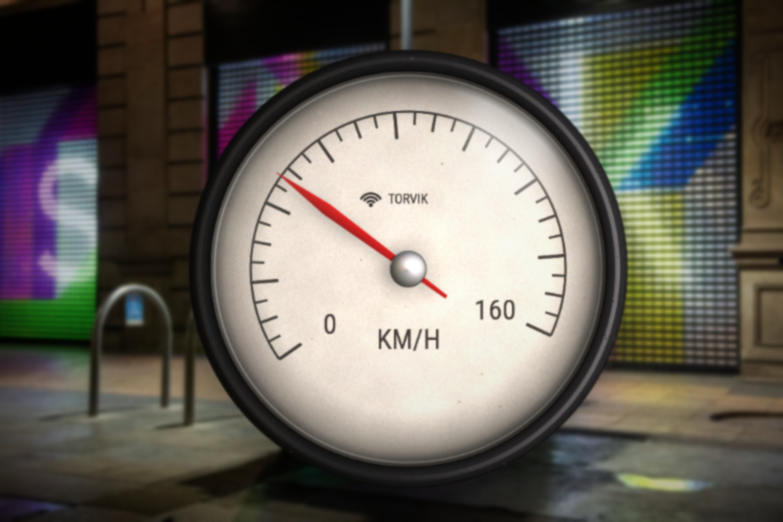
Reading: 47.5 km/h
